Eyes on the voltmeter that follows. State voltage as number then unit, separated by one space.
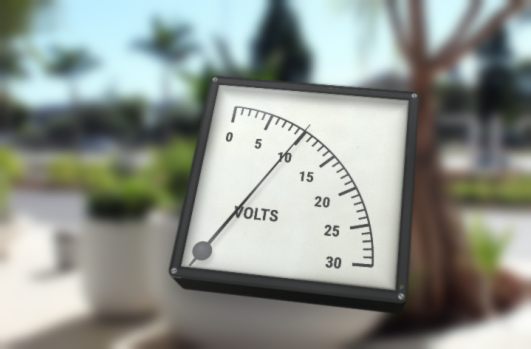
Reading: 10 V
